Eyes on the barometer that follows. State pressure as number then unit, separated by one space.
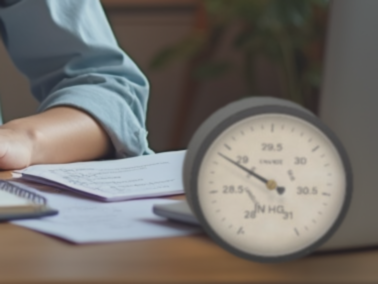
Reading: 28.9 inHg
